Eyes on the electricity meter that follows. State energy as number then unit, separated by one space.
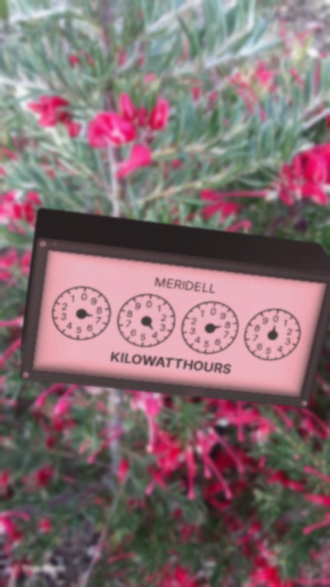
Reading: 7380 kWh
